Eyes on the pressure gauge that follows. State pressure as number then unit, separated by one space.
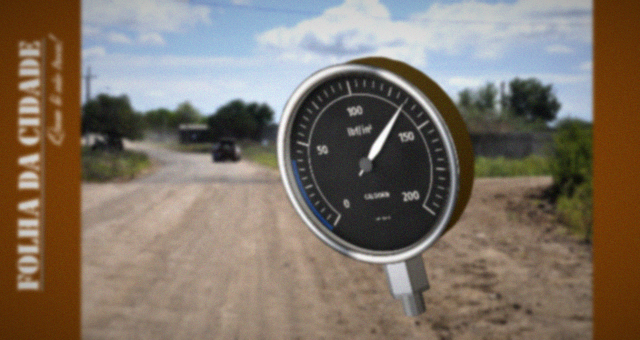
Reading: 135 psi
